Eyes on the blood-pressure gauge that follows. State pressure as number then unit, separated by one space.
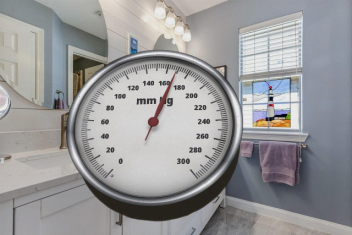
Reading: 170 mmHg
